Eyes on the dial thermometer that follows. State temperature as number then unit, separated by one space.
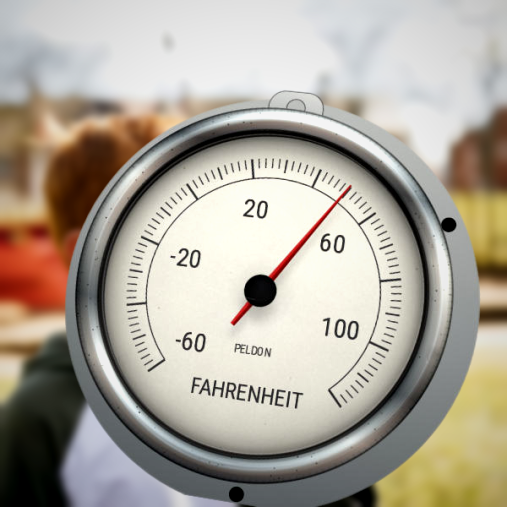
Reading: 50 °F
